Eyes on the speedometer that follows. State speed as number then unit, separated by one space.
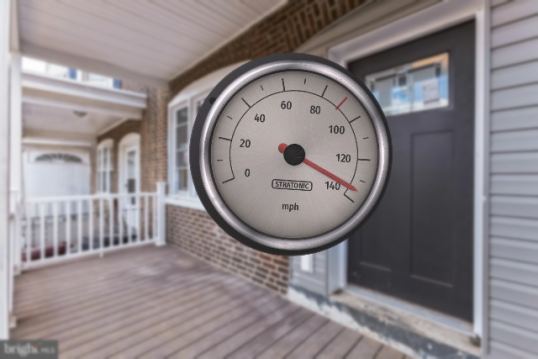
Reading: 135 mph
